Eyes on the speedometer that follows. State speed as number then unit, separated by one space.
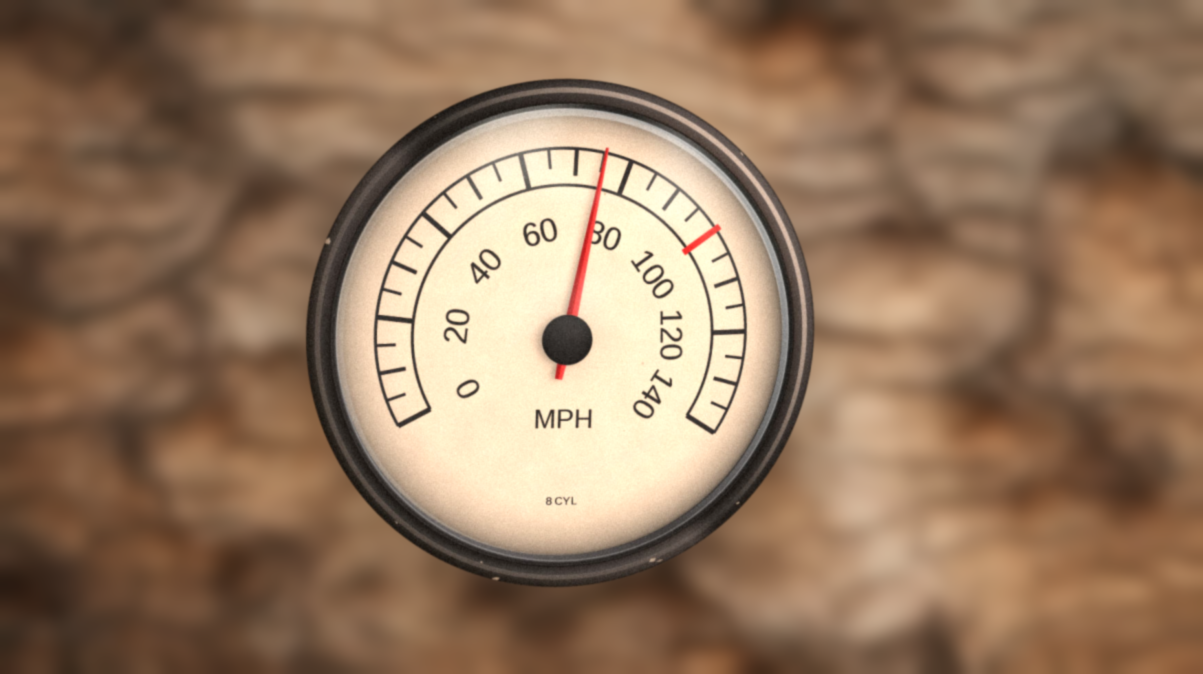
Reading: 75 mph
